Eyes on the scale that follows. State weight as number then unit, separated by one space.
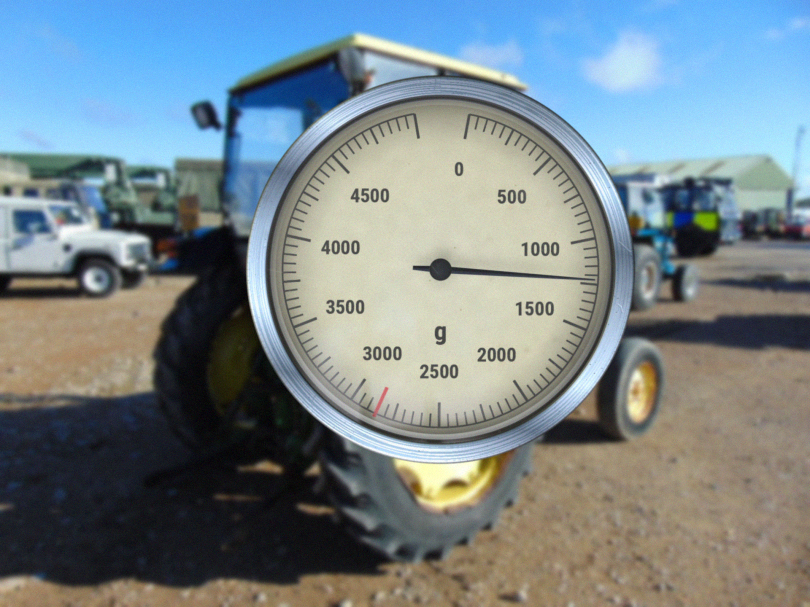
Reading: 1225 g
